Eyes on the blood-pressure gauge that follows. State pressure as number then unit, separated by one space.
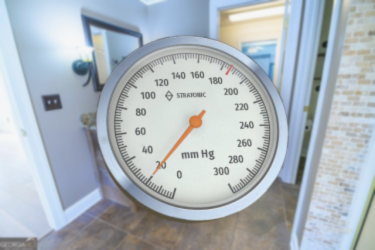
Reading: 20 mmHg
